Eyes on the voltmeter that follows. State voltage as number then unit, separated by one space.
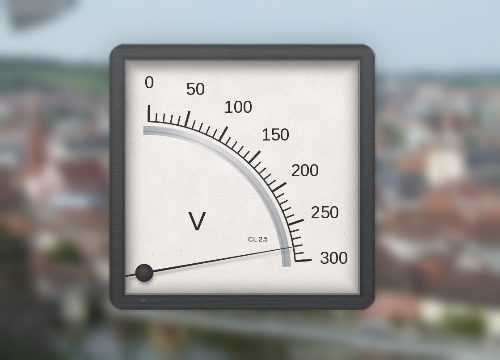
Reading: 280 V
